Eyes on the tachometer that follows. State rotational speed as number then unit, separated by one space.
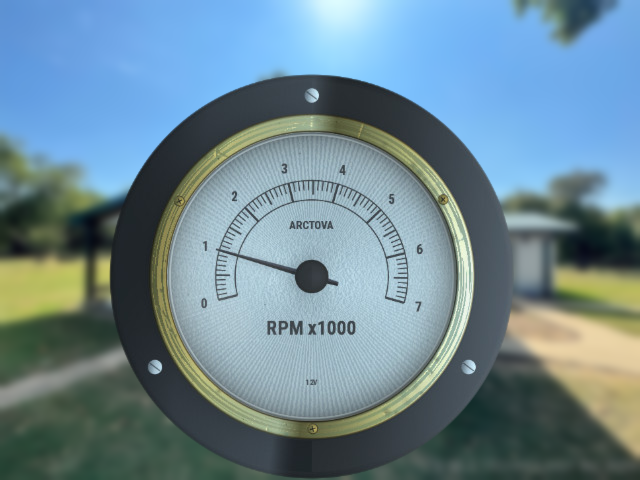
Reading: 1000 rpm
